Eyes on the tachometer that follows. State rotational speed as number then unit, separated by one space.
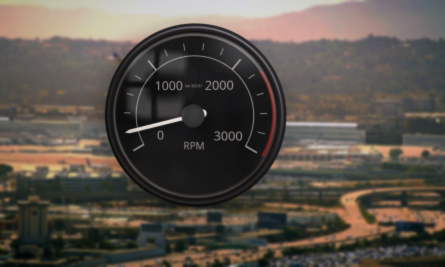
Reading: 200 rpm
